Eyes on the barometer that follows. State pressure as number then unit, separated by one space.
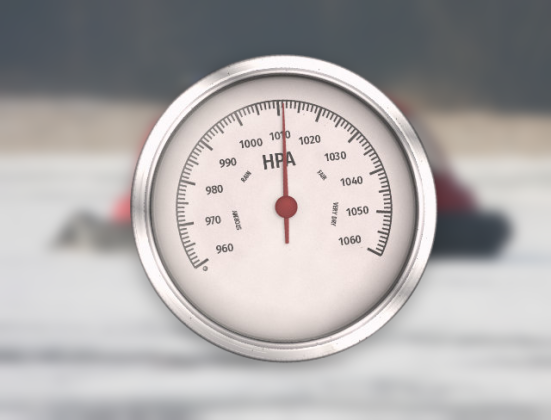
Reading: 1011 hPa
